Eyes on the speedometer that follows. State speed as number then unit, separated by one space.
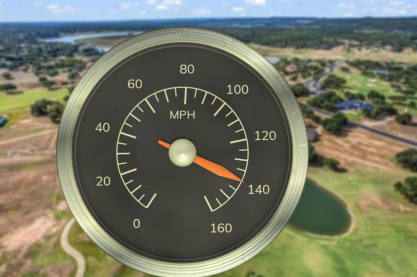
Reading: 140 mph
